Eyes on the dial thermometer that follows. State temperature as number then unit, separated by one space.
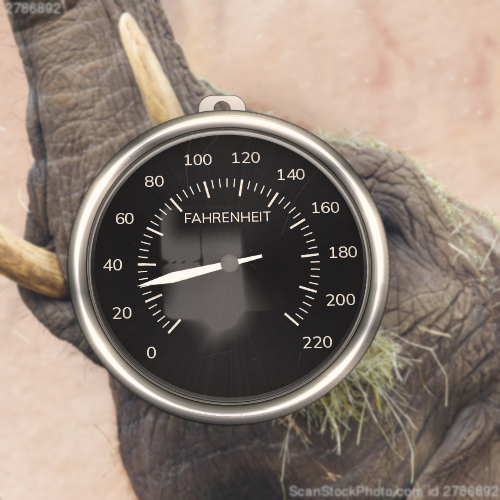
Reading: 28 °F
